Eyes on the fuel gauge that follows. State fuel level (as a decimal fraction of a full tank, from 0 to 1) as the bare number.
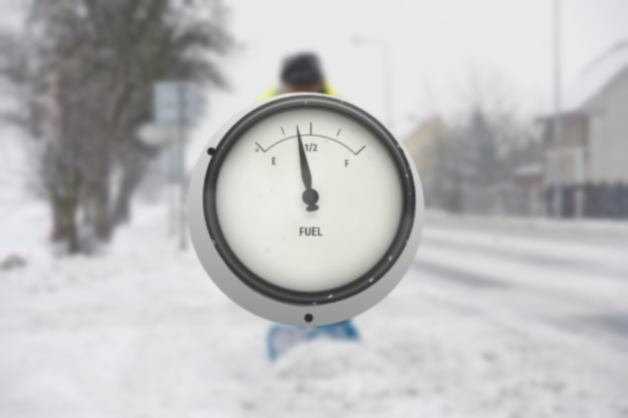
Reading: 0.375
